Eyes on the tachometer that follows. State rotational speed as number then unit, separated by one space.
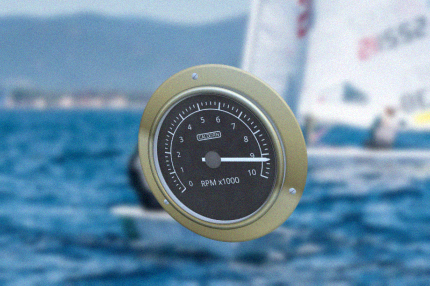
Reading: 9200 rpm
